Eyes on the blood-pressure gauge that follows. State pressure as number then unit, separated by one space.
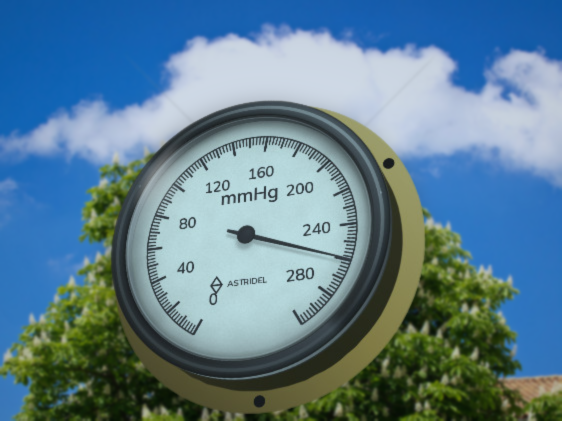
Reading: 260 mmHg
